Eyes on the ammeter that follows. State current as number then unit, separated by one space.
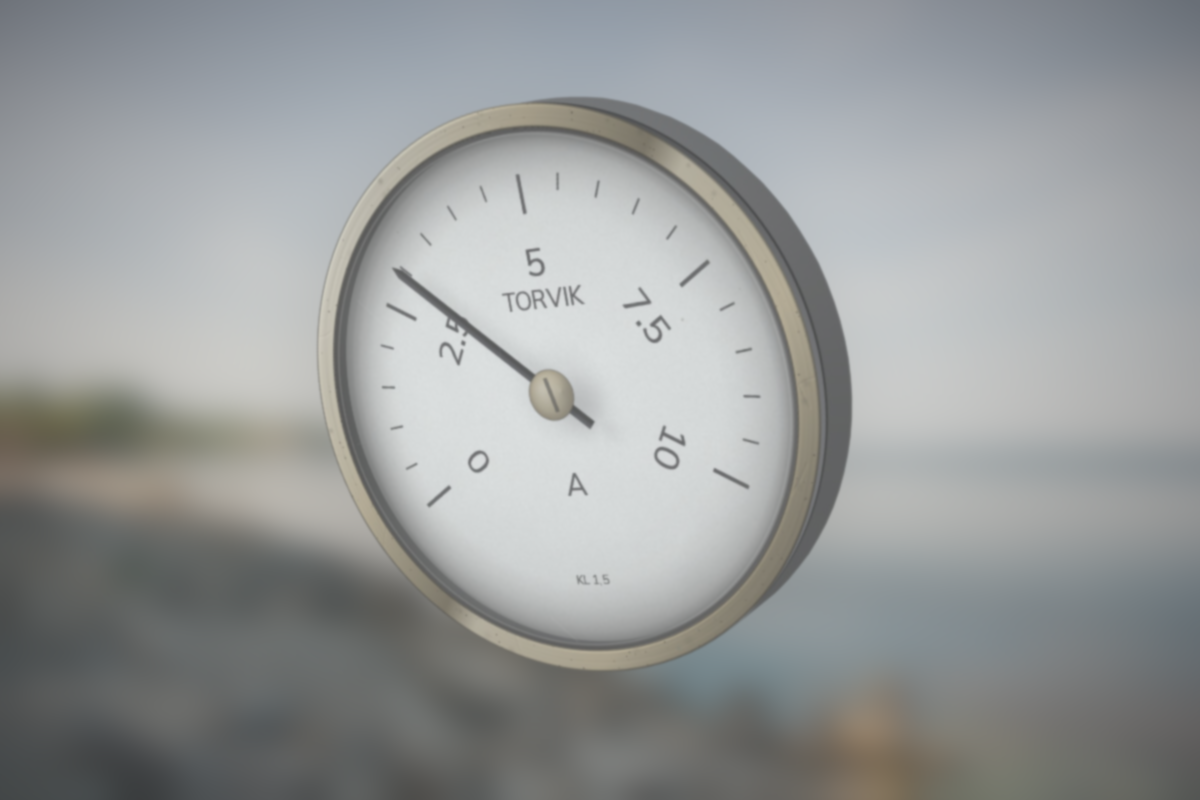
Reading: 3 A
